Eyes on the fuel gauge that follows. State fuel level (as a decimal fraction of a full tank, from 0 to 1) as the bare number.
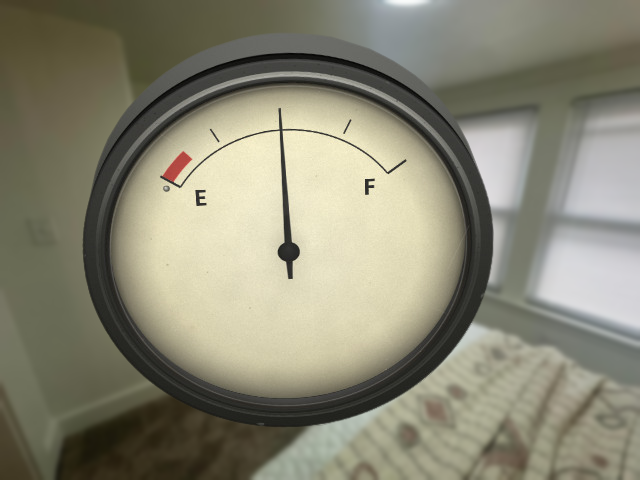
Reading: 0.5
